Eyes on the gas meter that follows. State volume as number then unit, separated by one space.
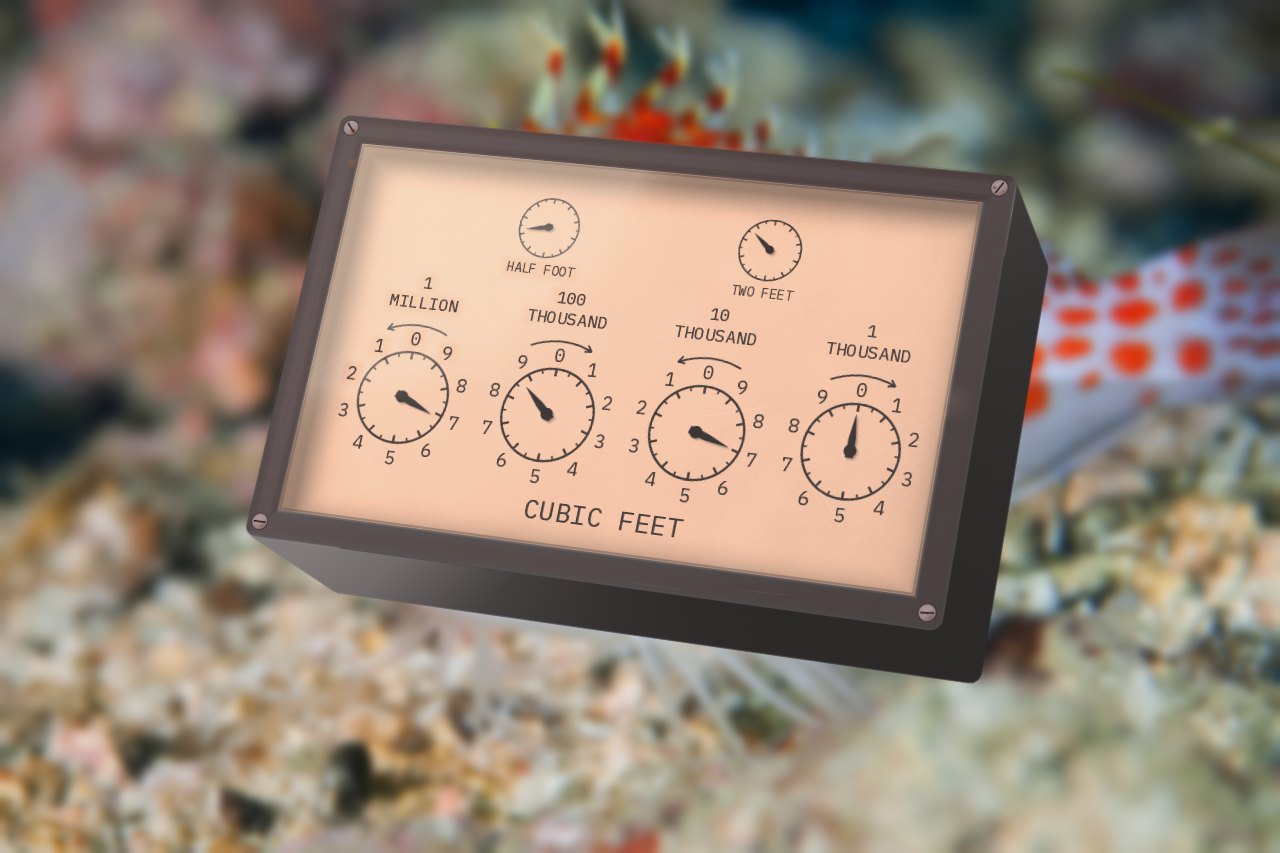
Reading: 687000 ft³
